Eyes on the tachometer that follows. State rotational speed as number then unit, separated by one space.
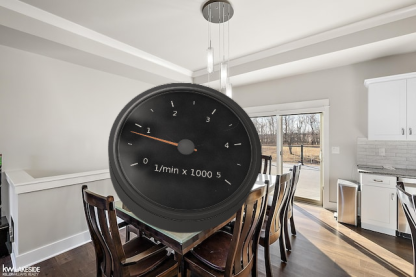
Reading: 750 rpm
